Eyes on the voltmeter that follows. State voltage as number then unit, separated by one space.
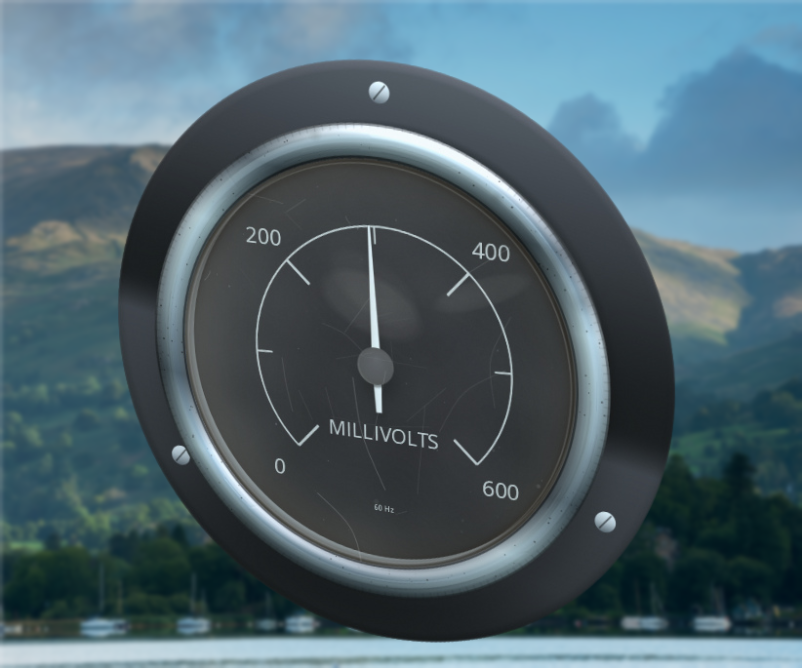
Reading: 300 mV
